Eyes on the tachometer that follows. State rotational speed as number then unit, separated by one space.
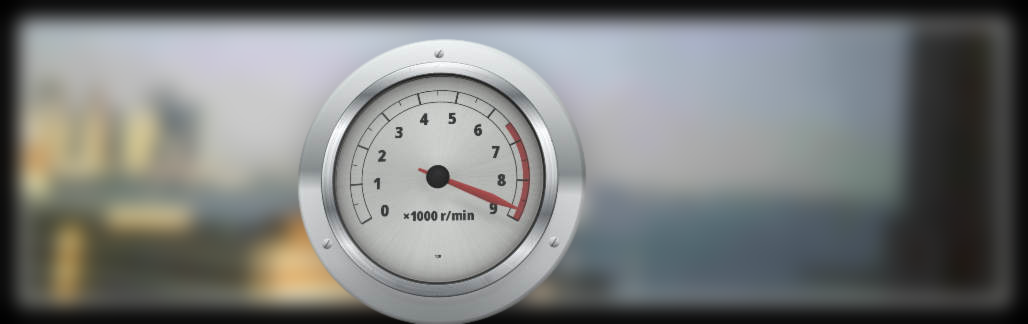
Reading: 8750 rpm
